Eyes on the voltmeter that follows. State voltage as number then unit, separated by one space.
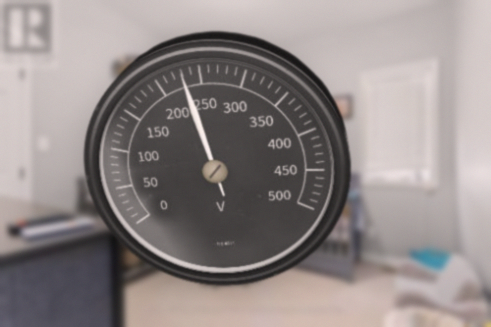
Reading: 230 V
